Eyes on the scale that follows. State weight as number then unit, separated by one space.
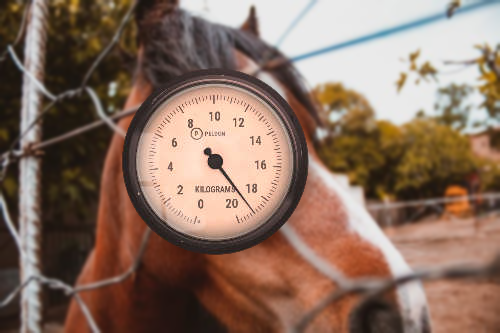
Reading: 19 kg
